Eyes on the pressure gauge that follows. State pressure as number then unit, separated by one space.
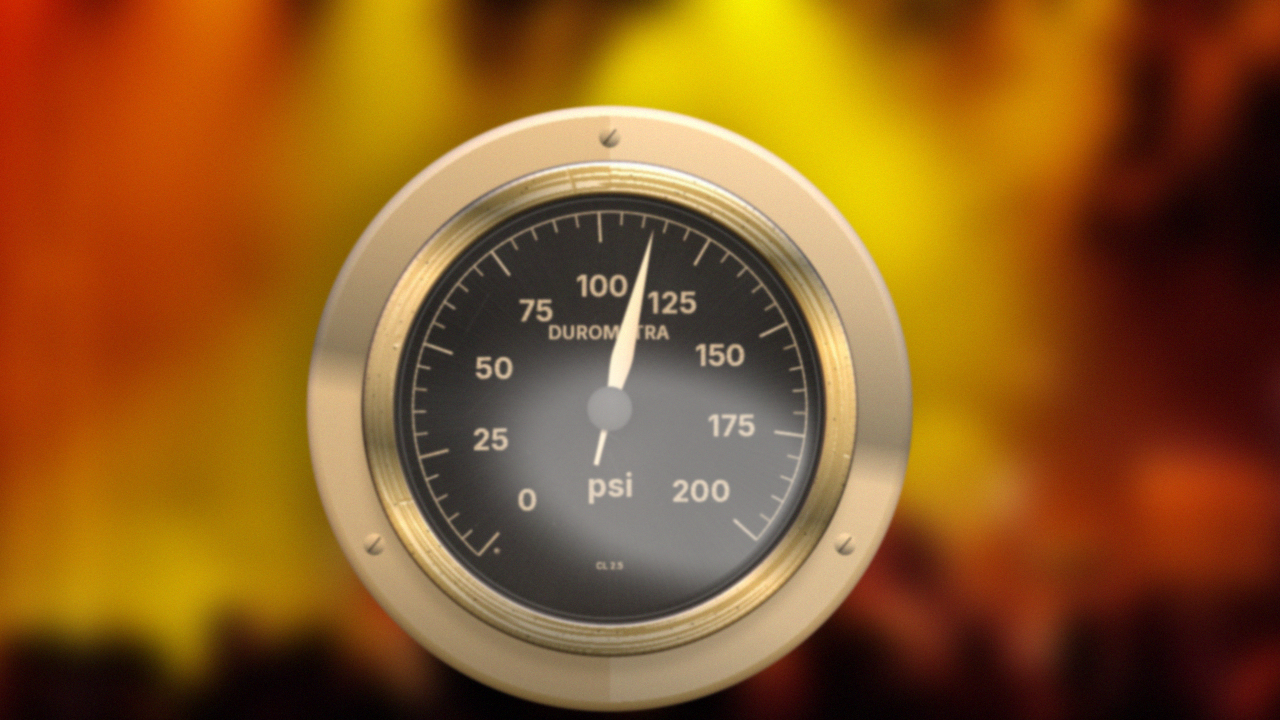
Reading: 112.5 psi
